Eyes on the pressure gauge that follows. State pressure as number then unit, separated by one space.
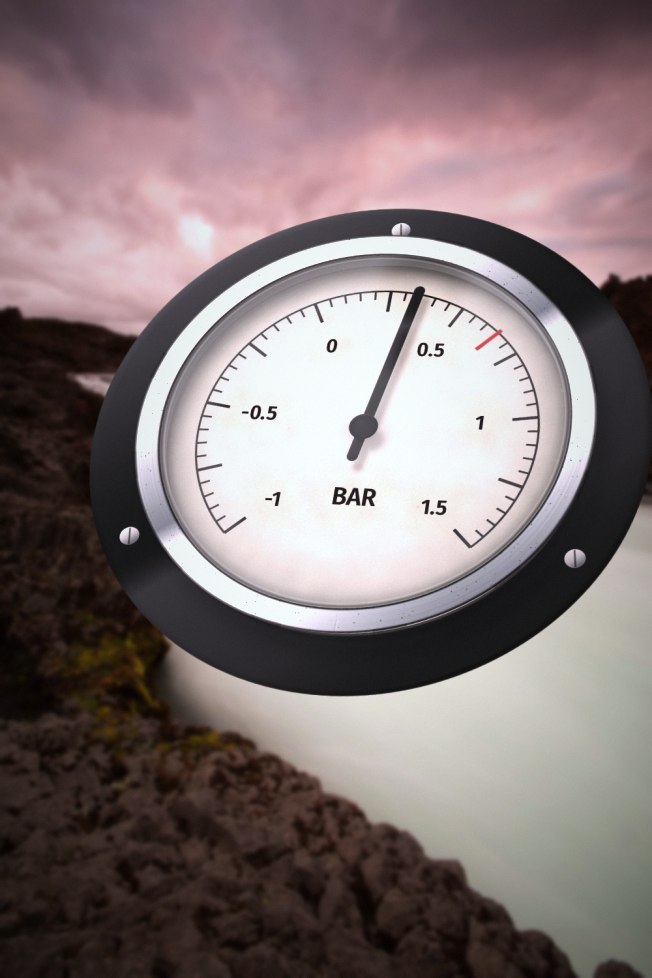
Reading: 0.35 bar
